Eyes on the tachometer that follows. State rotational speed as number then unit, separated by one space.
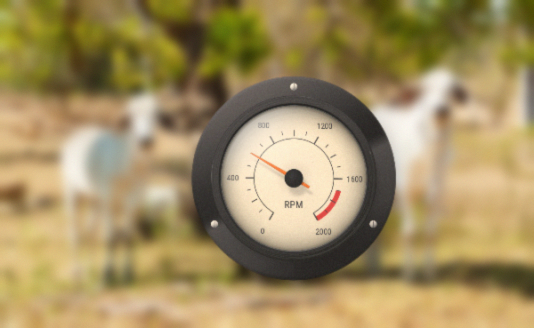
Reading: 600 rpm
